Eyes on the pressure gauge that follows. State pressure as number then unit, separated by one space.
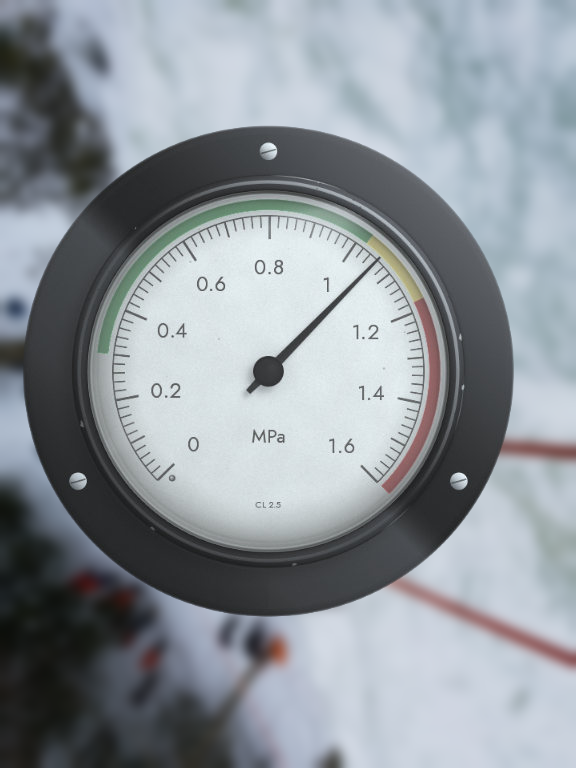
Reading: 1.06 MPa
